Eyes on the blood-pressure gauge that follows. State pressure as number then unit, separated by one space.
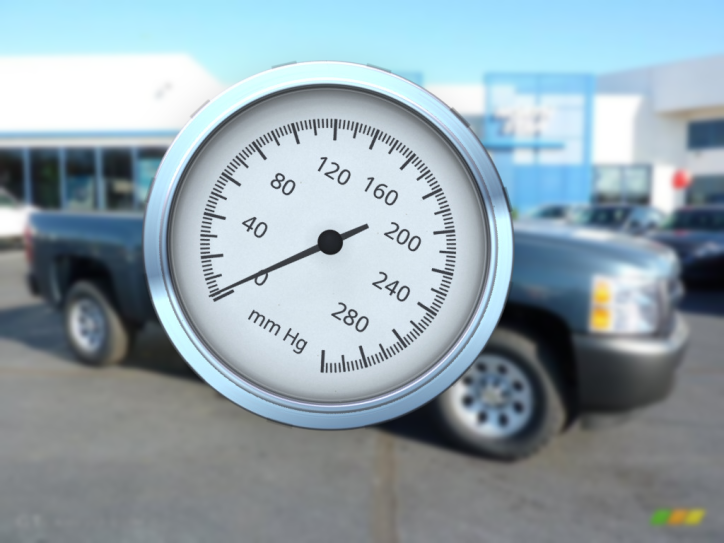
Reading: 2 mmHg
